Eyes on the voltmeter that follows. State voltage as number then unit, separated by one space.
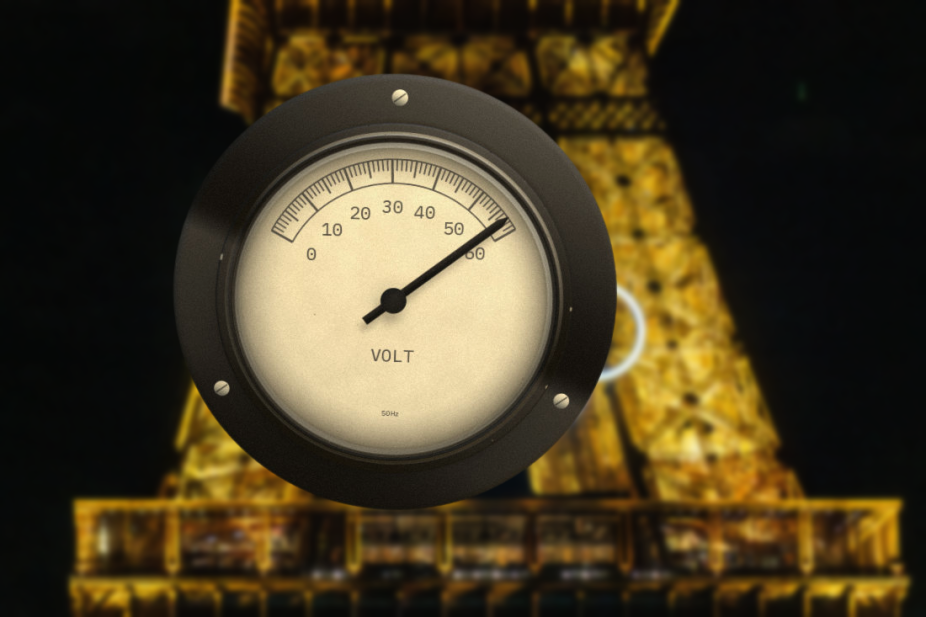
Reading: 57 V
